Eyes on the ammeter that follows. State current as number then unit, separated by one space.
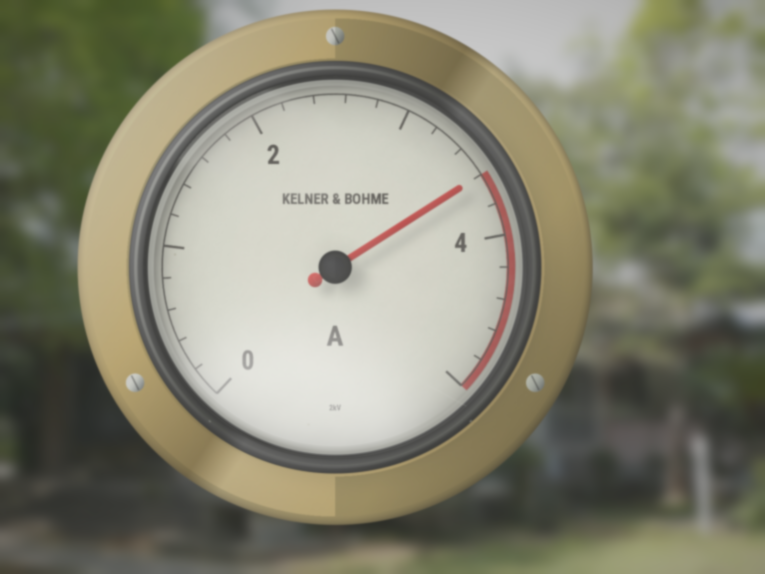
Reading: 3.6 A
